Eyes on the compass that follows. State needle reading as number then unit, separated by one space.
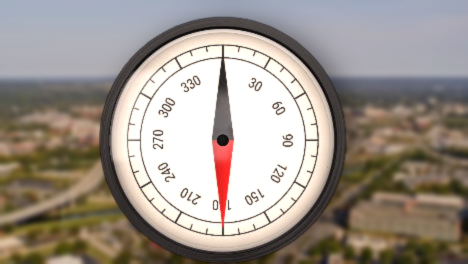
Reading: 180 °
